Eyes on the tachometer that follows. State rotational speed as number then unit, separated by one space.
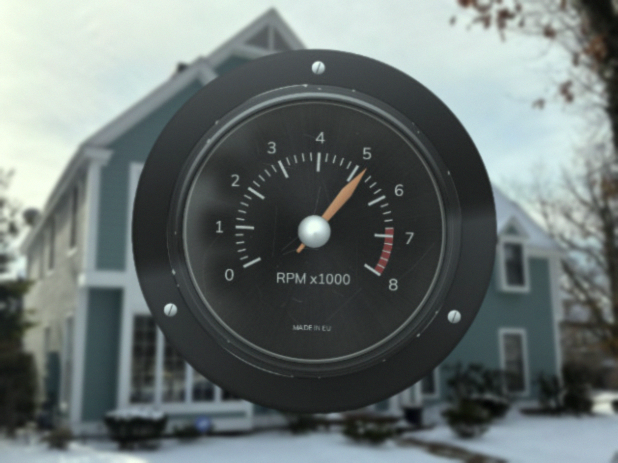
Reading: 5200 rpm
